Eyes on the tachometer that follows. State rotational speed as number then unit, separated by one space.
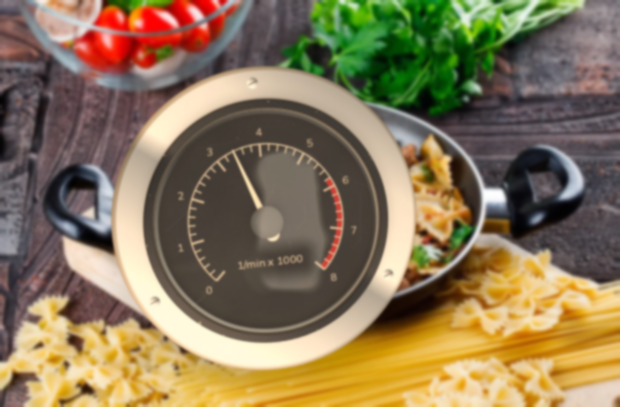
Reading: 3400 rpm
